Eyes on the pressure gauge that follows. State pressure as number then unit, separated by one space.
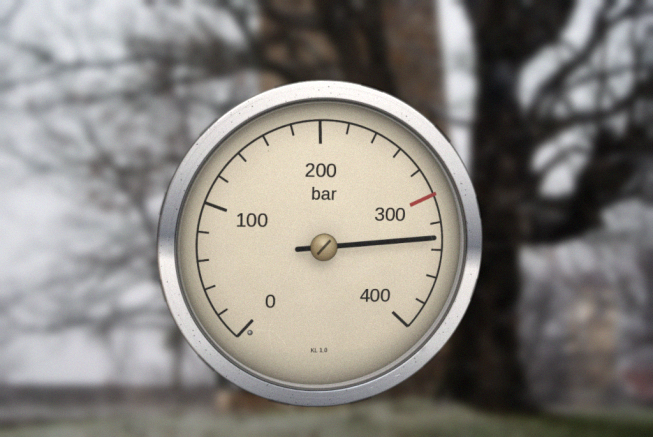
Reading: 330 bar
